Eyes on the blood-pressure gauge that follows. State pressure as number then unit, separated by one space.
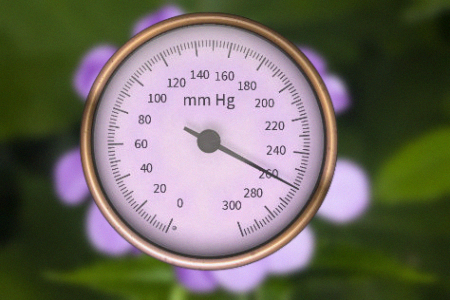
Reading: 260 mmHg
